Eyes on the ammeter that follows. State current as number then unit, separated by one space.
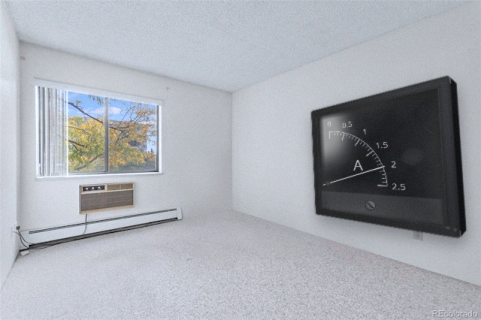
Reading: 2 A
